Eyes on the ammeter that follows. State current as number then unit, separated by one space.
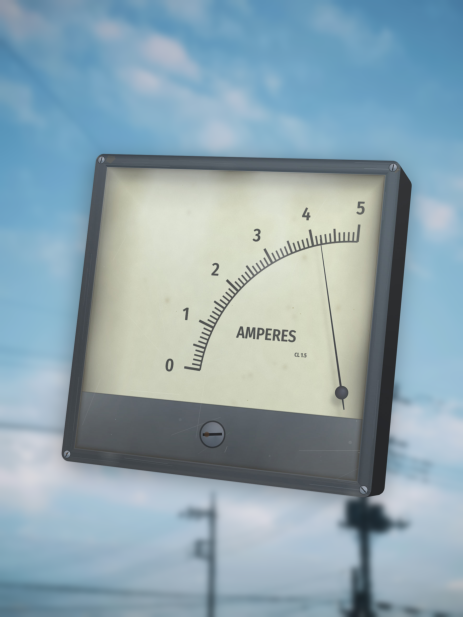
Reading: 4.2 A
